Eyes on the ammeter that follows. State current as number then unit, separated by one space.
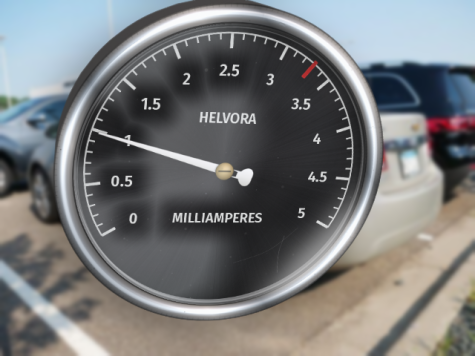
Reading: 1 mA
